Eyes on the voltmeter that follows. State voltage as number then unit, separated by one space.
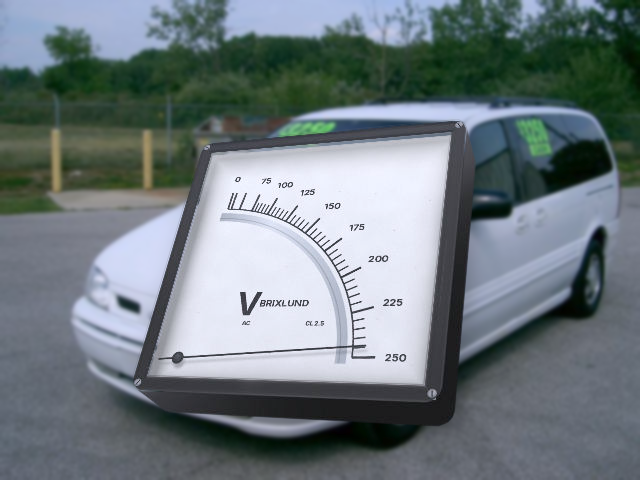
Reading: 245 V
